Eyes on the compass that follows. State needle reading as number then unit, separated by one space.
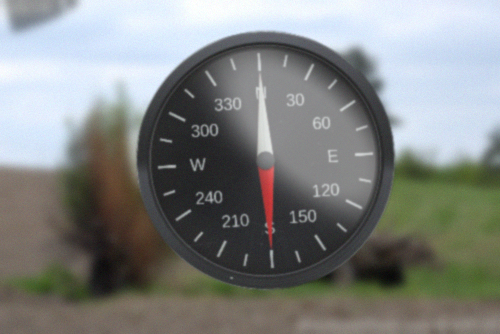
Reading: 180 °
